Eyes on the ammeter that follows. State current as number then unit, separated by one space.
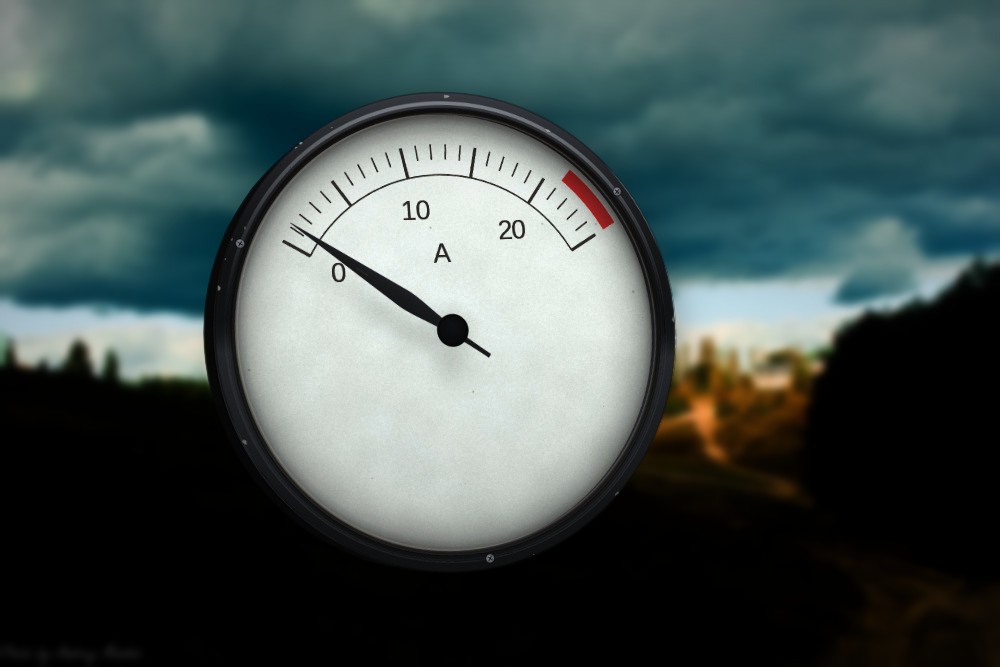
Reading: 1 A
